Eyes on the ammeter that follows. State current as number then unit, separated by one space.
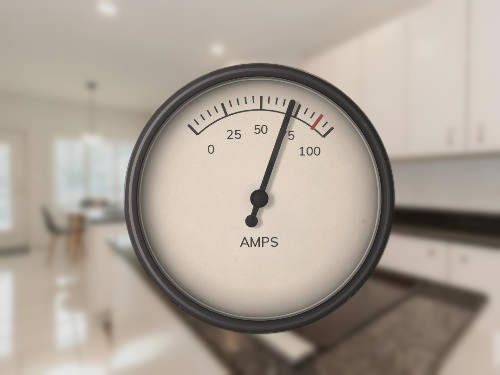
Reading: 70 A
